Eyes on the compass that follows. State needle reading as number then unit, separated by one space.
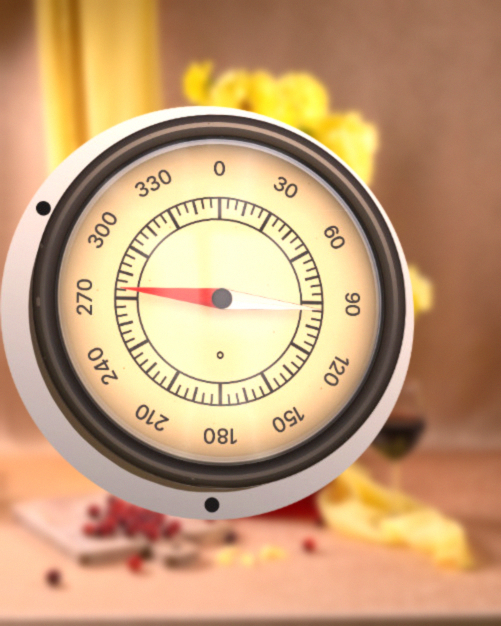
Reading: 275 °
